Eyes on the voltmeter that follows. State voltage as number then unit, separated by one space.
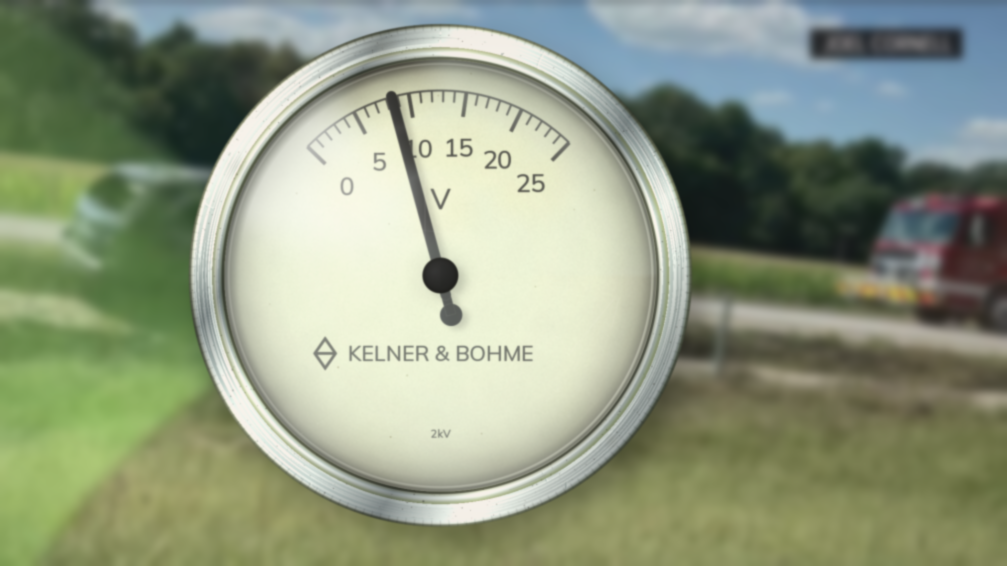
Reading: 8.5 V
